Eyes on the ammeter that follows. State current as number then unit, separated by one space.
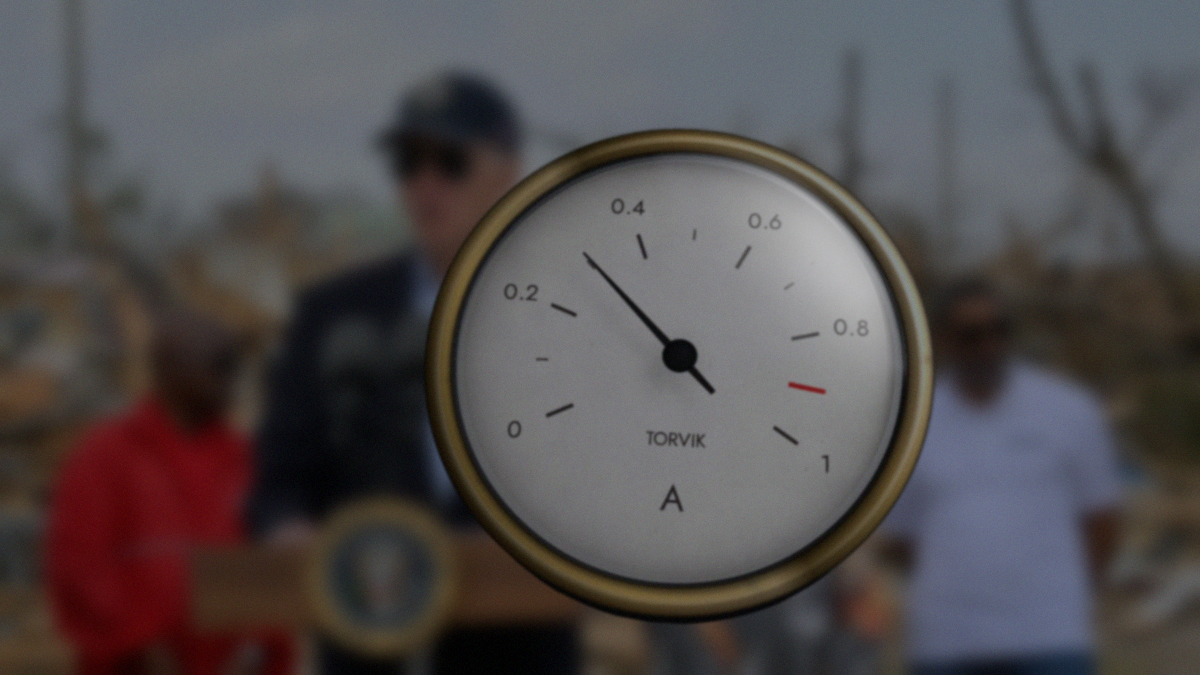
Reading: 0.3 A
